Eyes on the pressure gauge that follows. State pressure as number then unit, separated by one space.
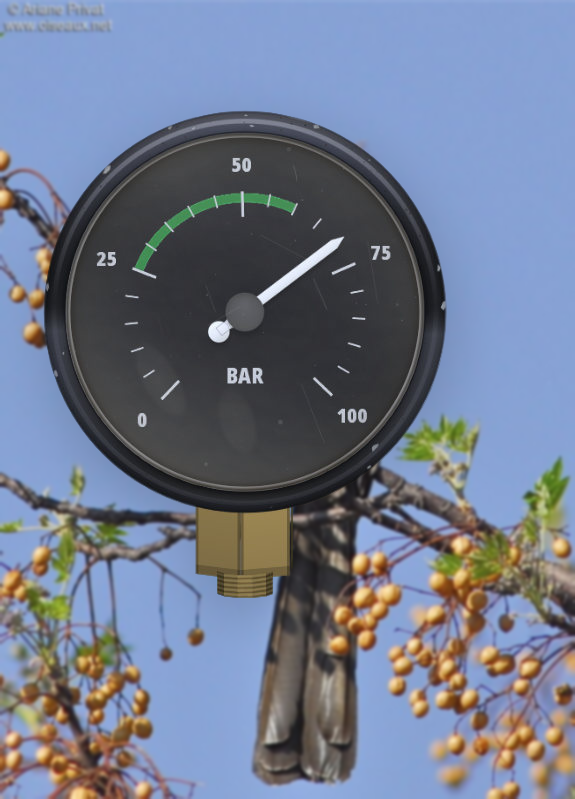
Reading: 70 bar
